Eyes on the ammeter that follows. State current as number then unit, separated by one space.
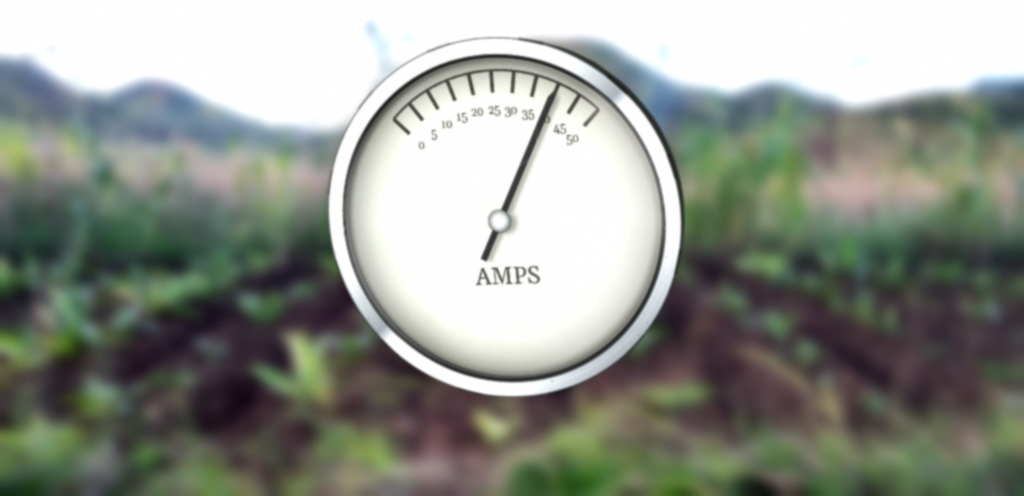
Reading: 40 A
